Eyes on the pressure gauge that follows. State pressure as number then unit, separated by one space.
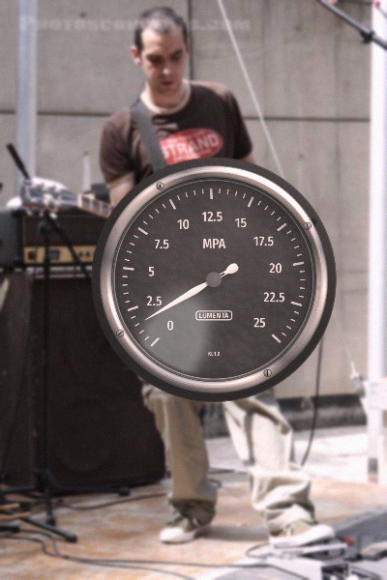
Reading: 1.5 MPa
